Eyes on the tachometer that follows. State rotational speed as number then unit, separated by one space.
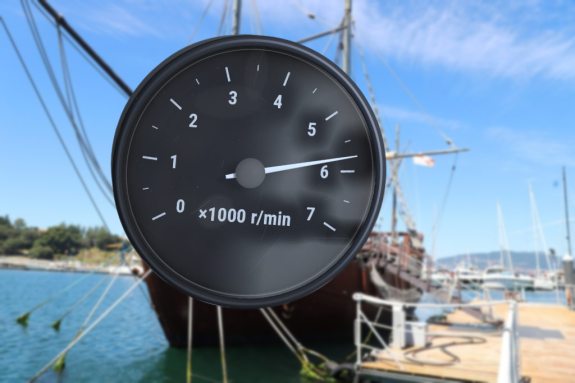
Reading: 5750 rpm
